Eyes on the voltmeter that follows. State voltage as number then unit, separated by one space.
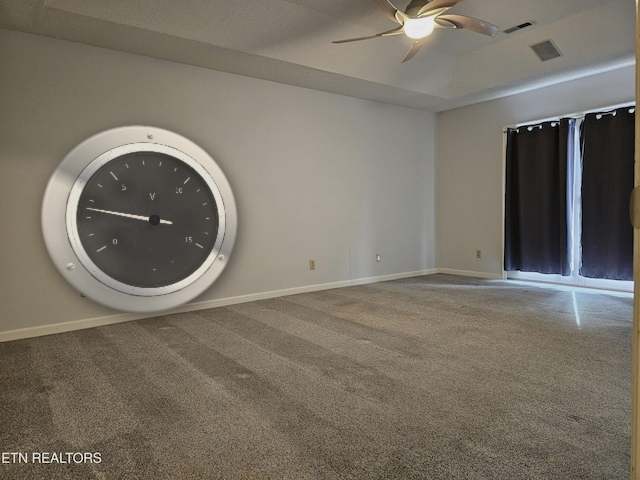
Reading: 2.5 V
